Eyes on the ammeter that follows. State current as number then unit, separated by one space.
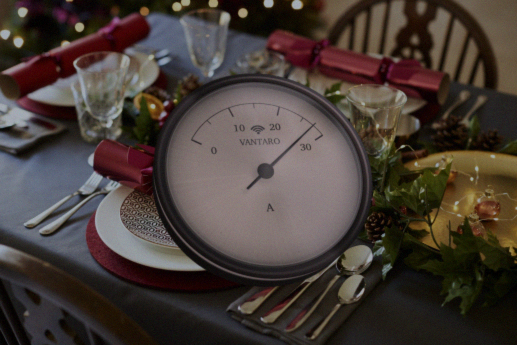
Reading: 27.5 A
